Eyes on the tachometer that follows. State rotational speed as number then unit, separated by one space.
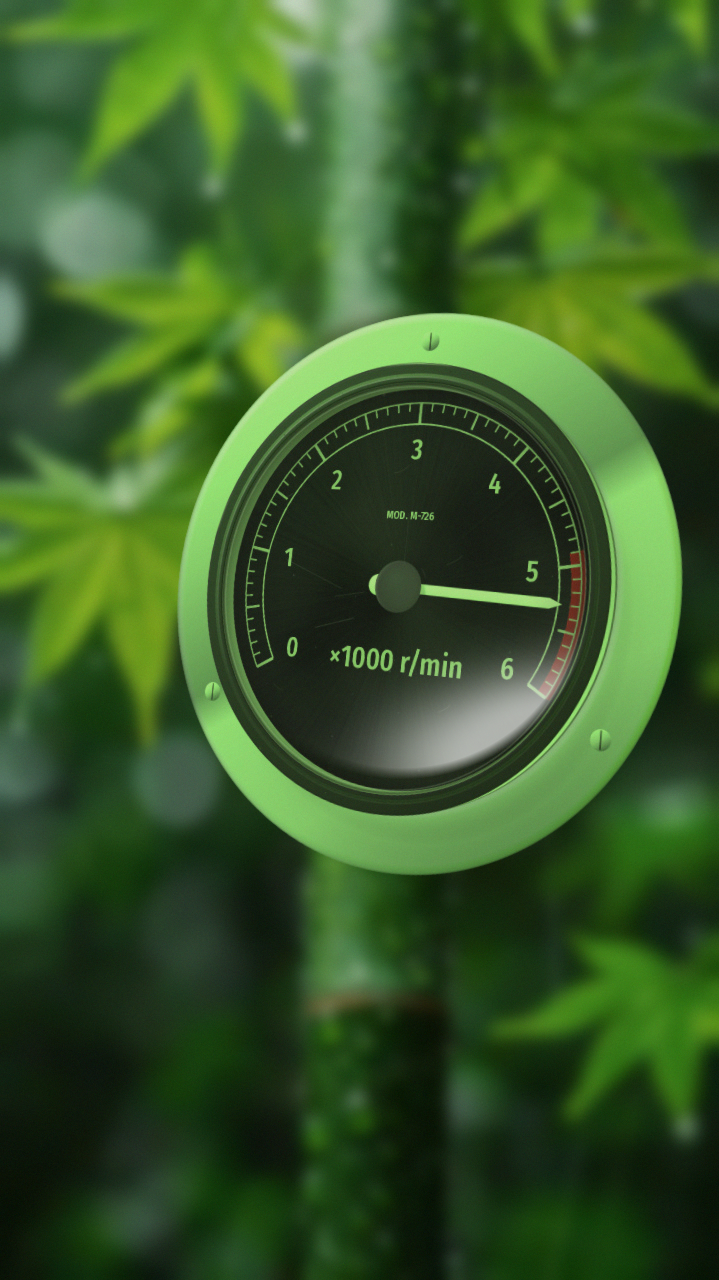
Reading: 5300 rpm
